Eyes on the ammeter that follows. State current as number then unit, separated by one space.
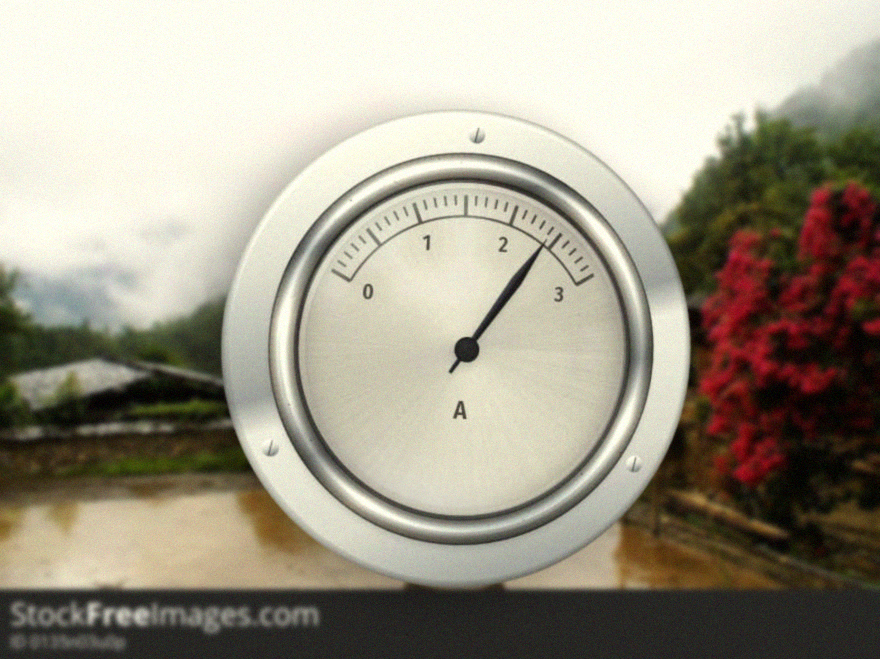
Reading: 2.4 A
